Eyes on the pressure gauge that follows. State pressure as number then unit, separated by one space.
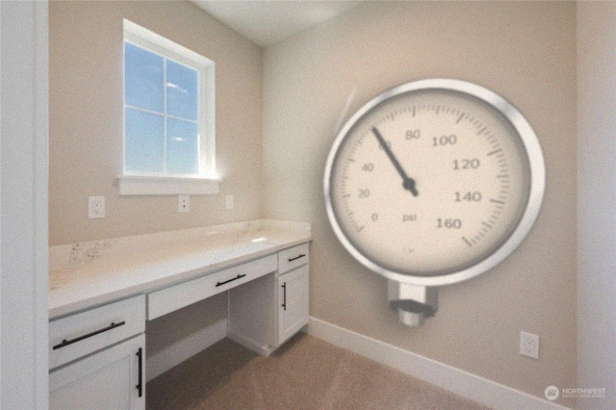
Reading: 60 psi
